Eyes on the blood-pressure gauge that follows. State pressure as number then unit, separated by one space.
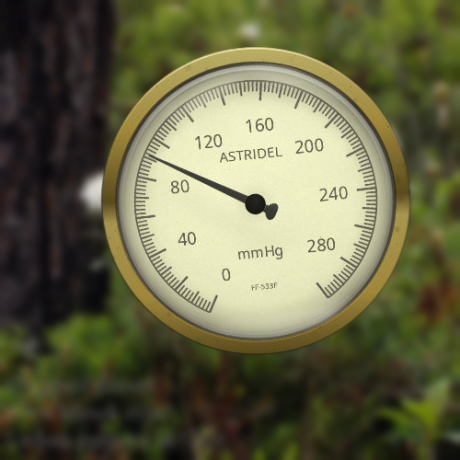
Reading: 92 mmHg
